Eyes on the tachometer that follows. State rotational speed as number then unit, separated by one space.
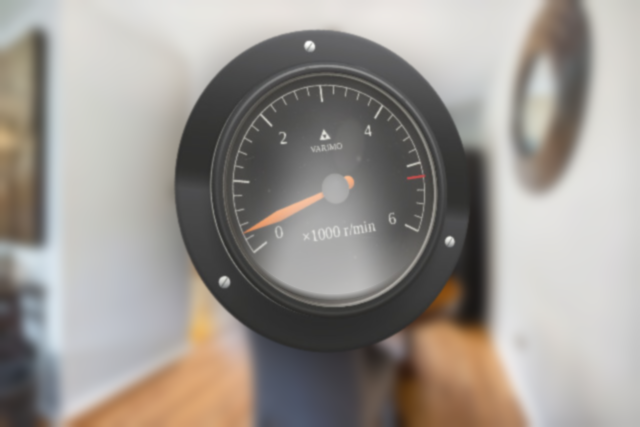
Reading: 300 rpm
